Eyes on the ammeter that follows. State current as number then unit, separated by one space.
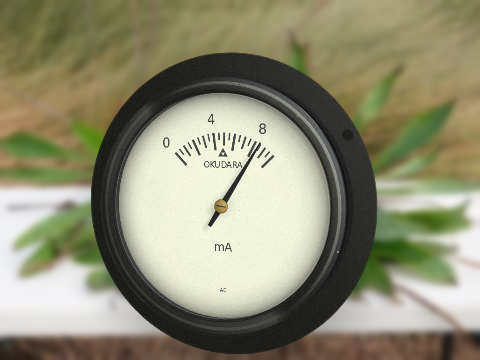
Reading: 8.5 mA
